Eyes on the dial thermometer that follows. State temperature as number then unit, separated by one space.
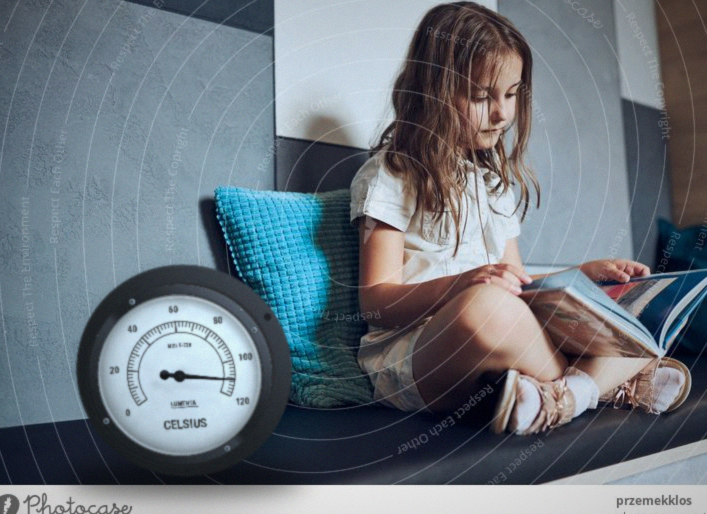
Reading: 110 °C
